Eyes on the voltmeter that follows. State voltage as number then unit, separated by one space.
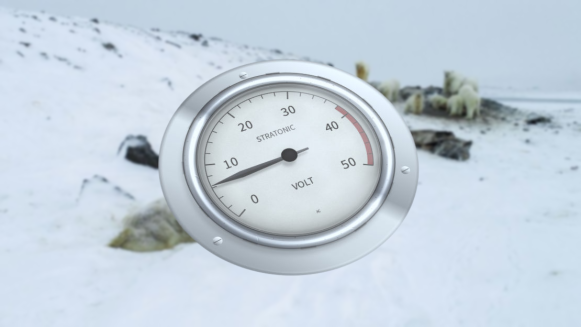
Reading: 6 V
